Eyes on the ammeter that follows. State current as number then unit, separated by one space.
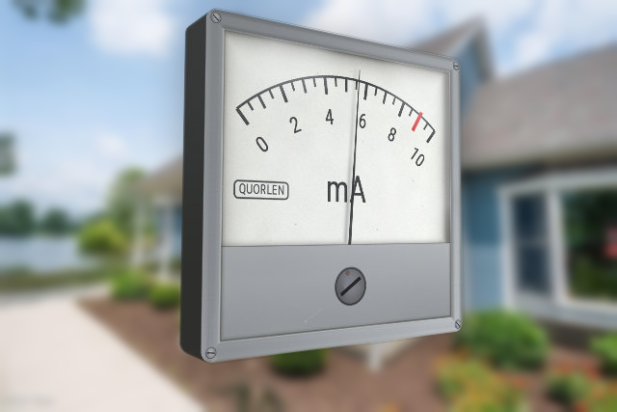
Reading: 5.5 mA
